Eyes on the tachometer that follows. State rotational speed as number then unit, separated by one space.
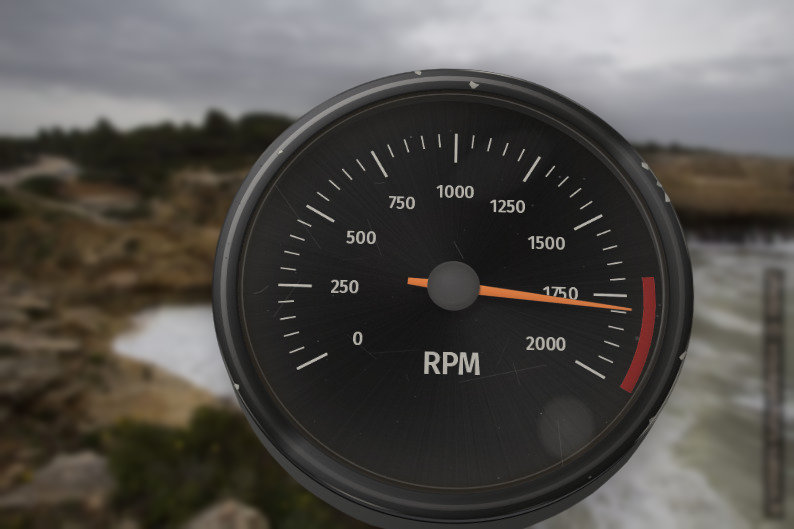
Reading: 1800 rpm
